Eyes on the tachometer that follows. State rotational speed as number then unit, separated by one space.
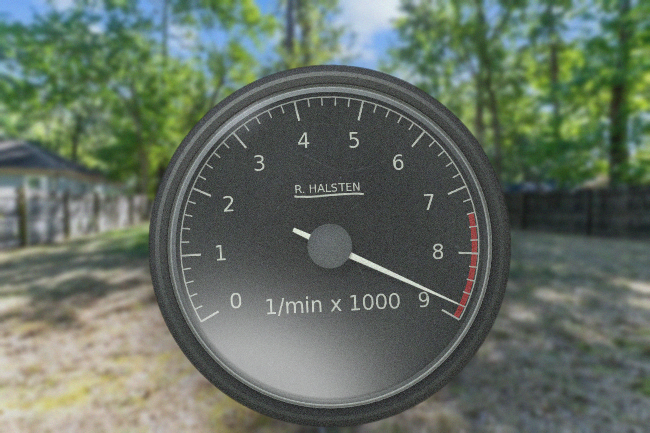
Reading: 8800 rpm
